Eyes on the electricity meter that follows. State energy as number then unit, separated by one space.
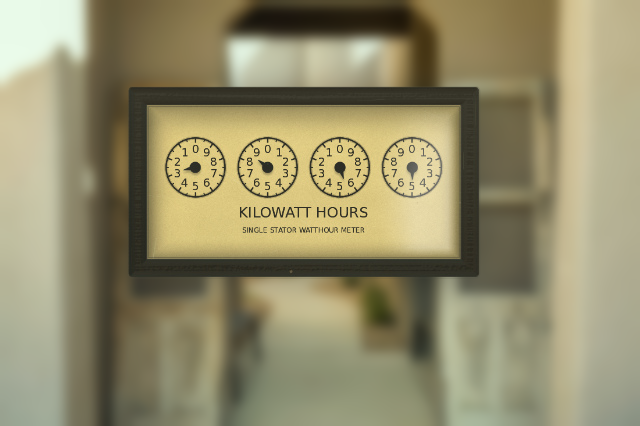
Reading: 2855 kWh
